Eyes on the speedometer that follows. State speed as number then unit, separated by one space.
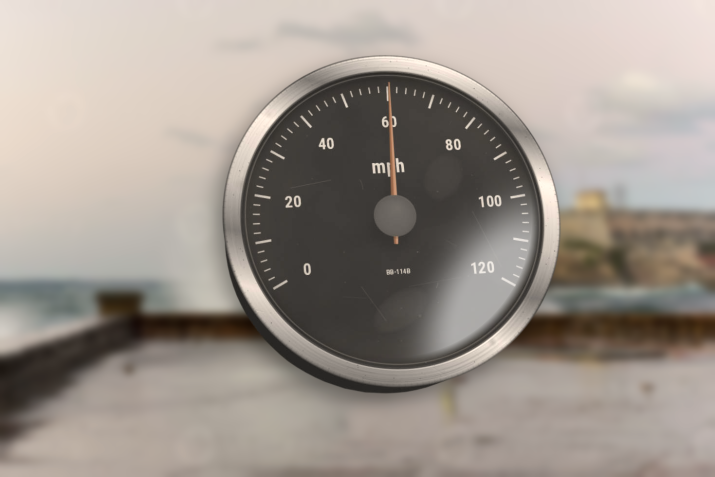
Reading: 60 mph
